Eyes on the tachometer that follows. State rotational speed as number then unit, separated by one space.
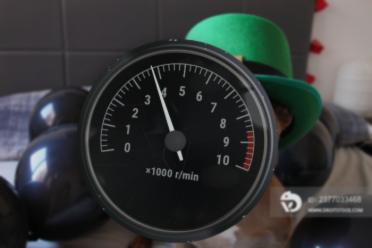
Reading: 3800 rpm
